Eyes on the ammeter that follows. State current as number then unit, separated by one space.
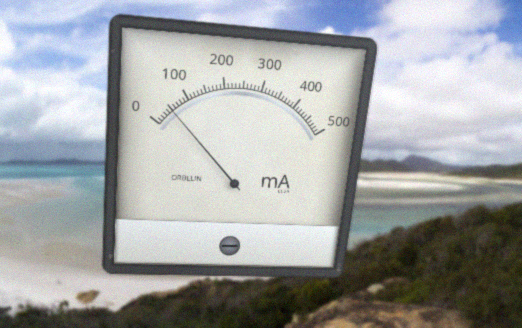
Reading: 50 mA
